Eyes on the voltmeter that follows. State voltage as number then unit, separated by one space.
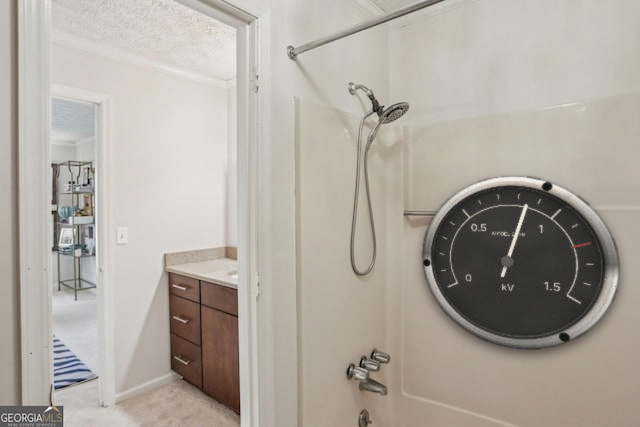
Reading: 0.85 kV
